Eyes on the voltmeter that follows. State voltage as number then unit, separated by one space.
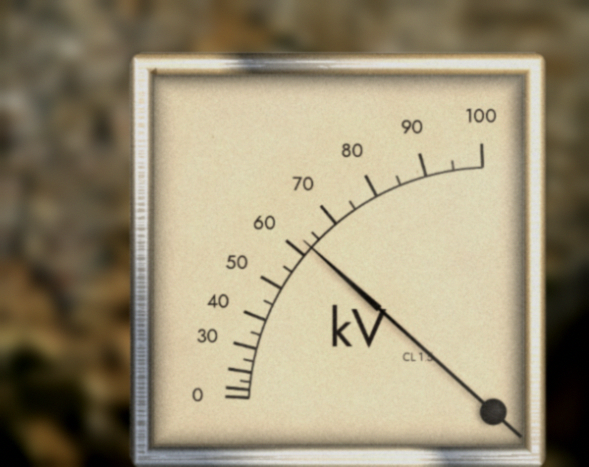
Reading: 62.5 kV
